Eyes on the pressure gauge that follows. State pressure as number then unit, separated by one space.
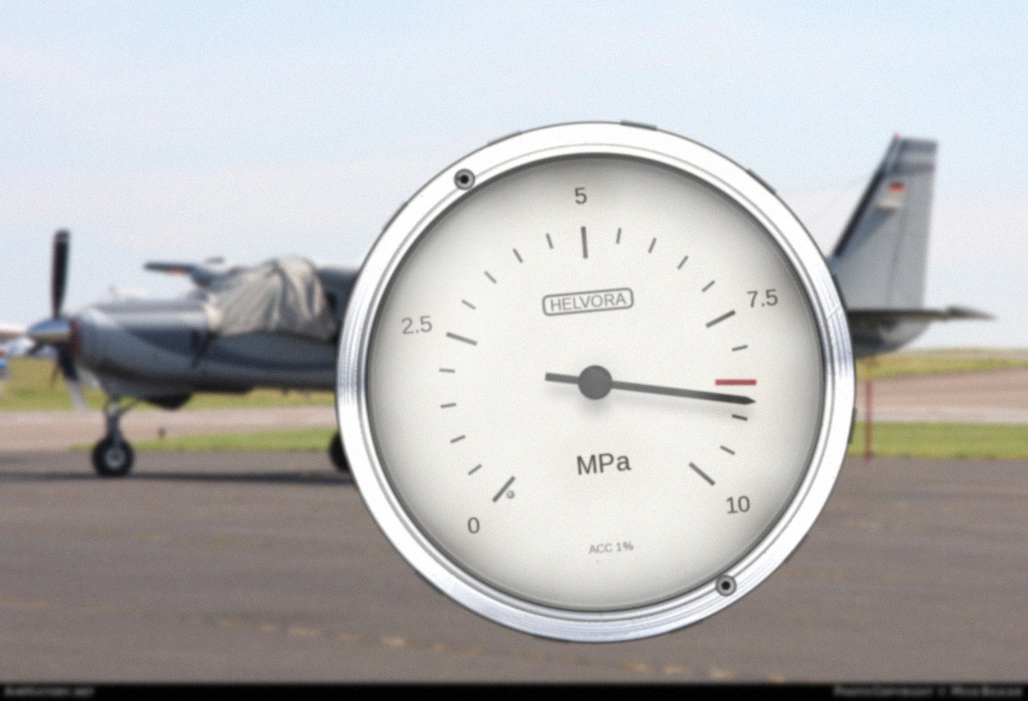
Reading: 8.75 MPa
